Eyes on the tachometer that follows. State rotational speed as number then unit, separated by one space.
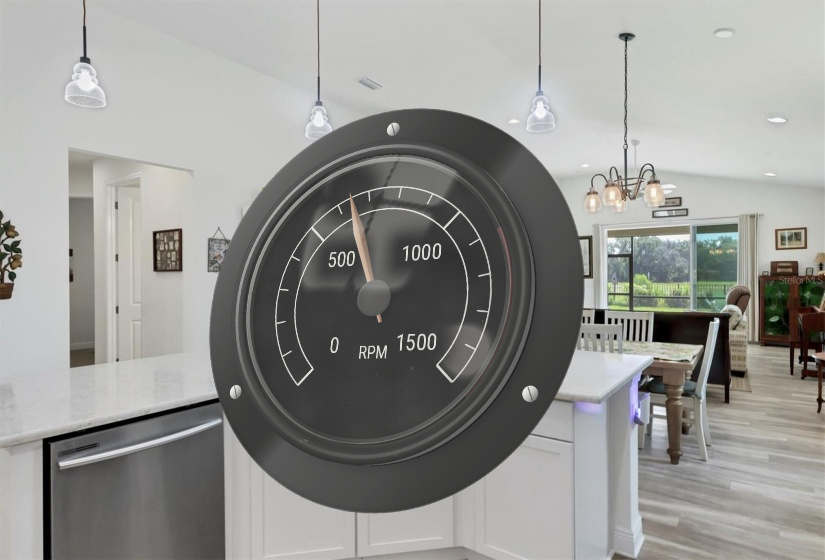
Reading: 650 rpm
